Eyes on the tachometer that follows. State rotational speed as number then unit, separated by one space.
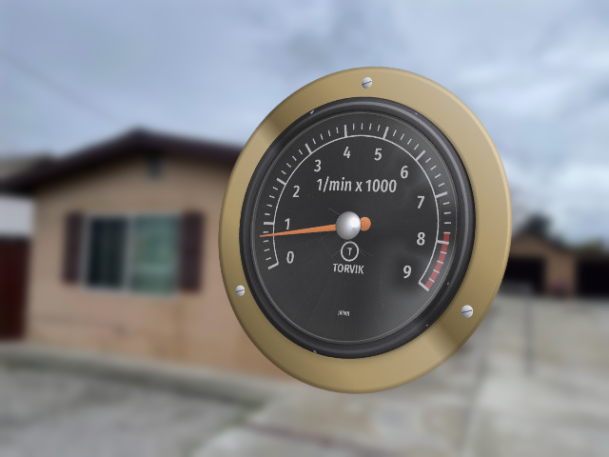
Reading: 700 rpm
